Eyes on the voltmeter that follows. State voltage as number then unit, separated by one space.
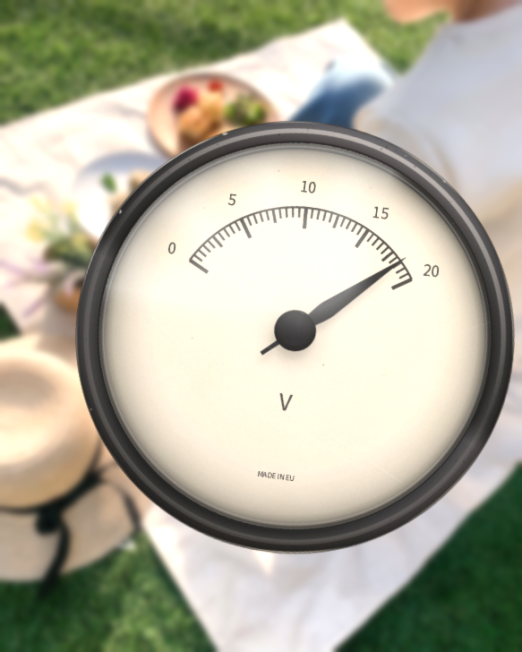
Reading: 18.5 V
